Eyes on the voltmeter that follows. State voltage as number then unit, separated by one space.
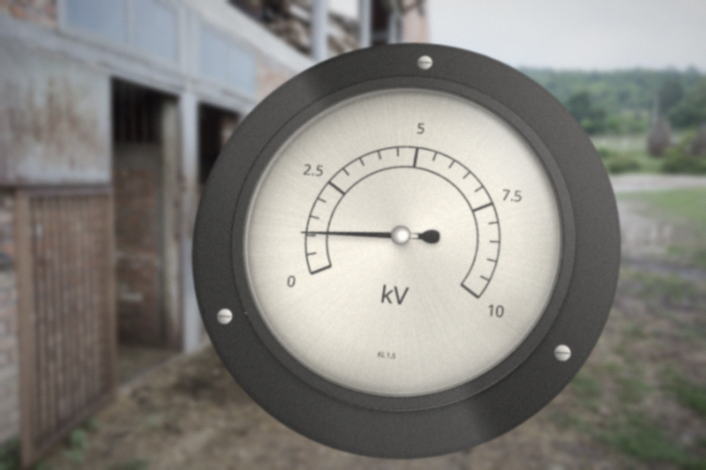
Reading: 1 kV
